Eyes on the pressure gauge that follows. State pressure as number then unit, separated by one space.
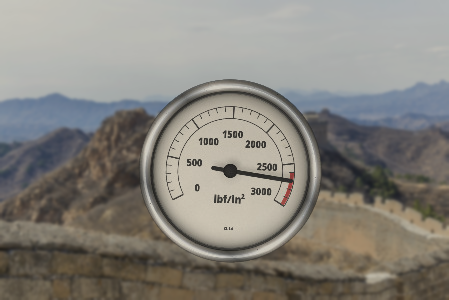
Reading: 2700 psi
